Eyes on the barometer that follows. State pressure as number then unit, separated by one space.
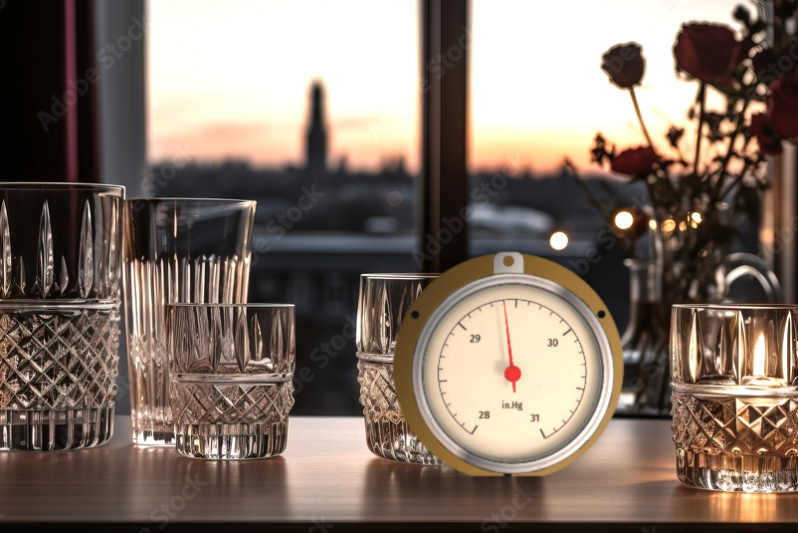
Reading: 29.4 inHg
